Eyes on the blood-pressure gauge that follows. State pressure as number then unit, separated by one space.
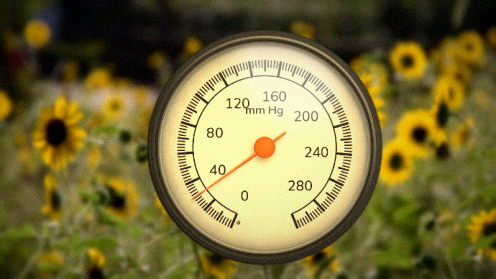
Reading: 30 mmHg
